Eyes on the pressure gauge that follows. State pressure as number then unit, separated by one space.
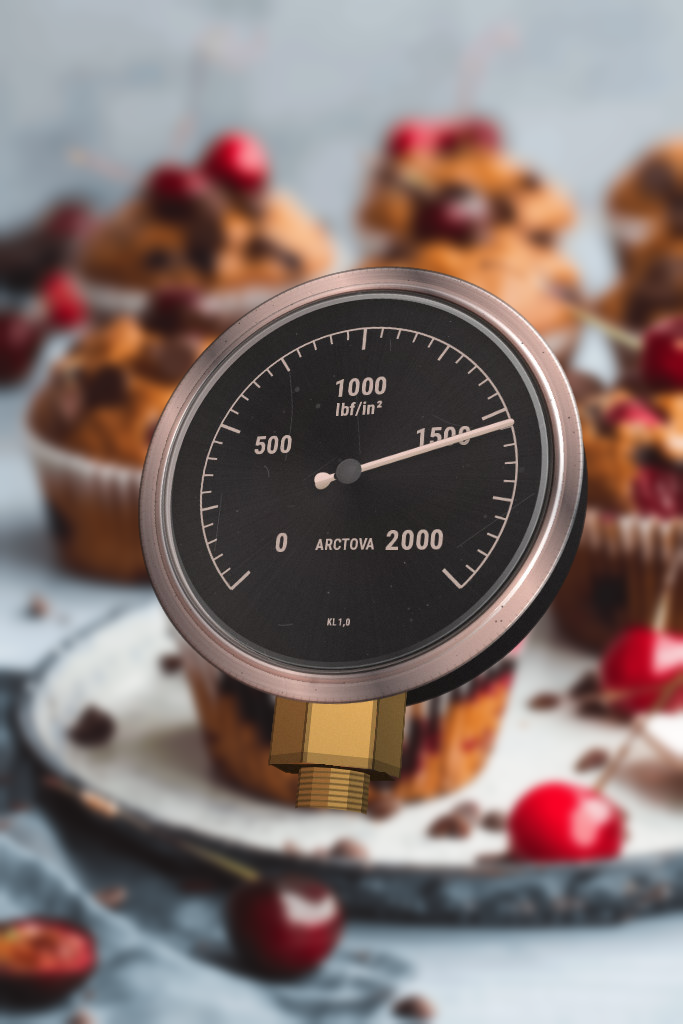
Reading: 1550 psi
